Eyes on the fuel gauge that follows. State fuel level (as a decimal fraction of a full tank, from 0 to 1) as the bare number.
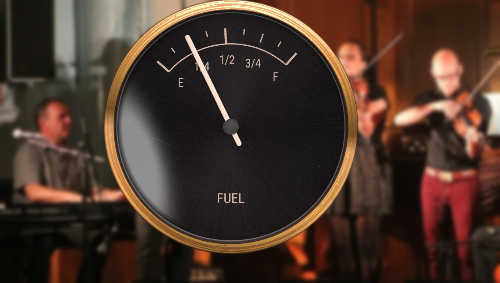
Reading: 0.25
